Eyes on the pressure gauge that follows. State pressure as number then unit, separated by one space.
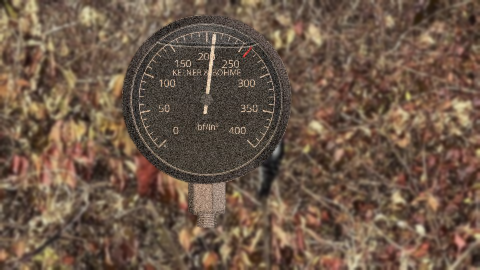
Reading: 210 psi
